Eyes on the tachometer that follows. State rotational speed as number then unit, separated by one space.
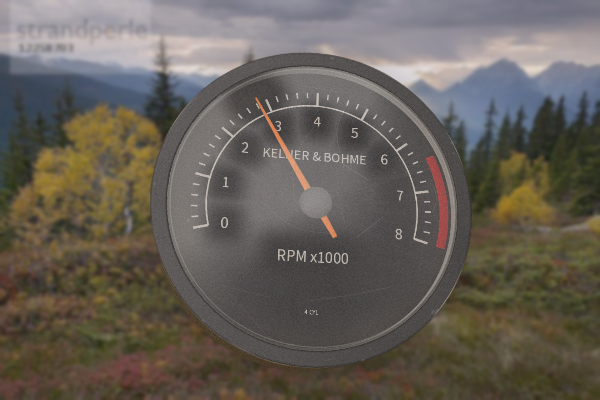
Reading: 2800 rpm
